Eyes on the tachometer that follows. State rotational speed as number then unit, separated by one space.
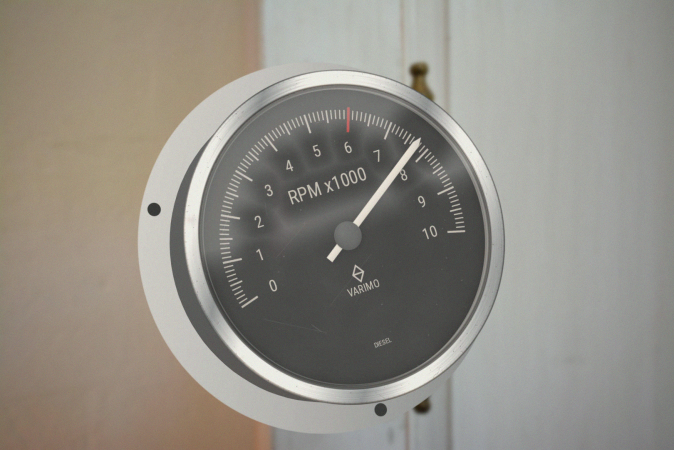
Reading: 7700 rpm
